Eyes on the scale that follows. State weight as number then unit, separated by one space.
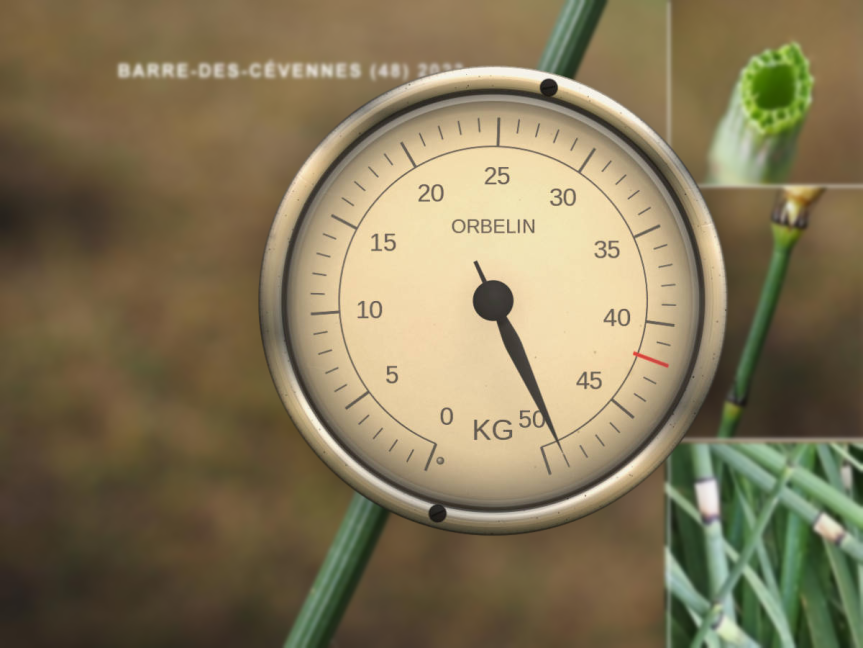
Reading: 49 kg
